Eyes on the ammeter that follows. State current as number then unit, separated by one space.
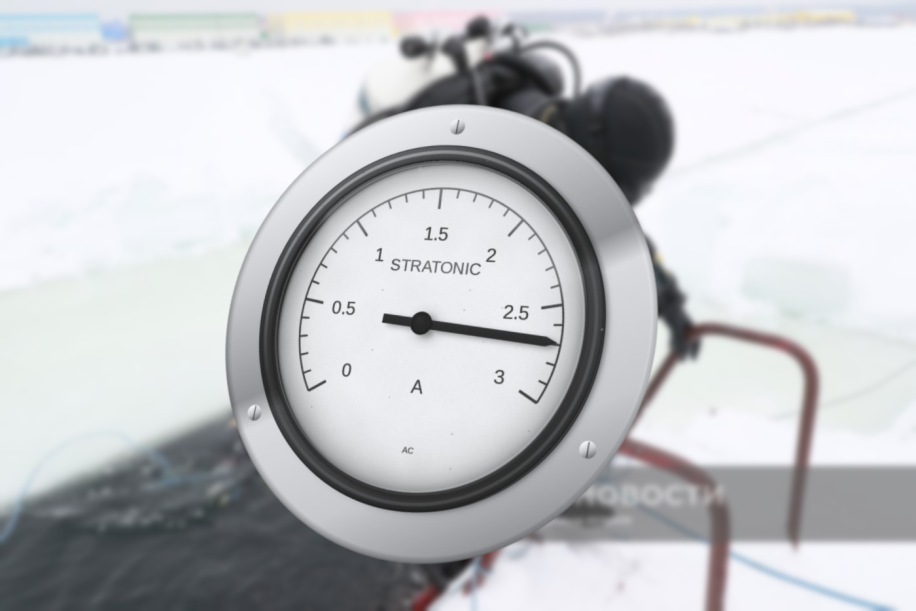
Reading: 2.7 A
